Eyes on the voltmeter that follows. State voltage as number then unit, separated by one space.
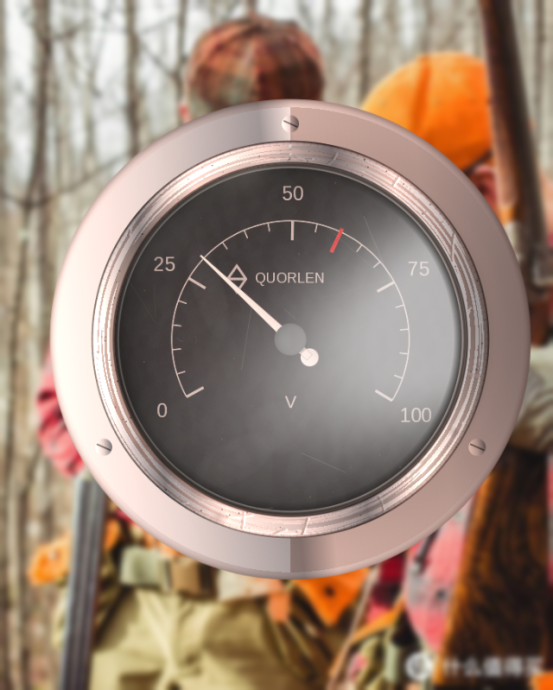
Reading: 30 V
